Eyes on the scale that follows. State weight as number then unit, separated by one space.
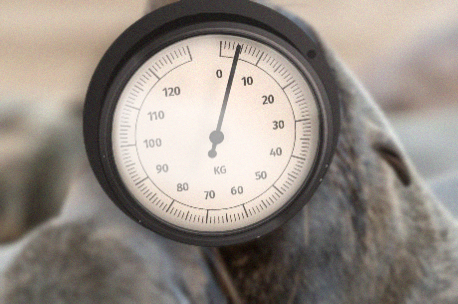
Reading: 4 kg
